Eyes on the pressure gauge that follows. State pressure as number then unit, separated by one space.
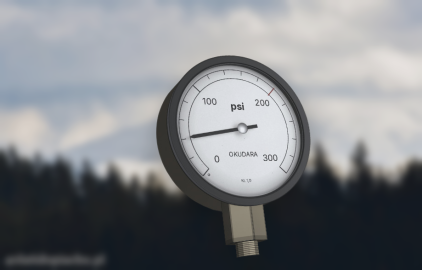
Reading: 40 psi
